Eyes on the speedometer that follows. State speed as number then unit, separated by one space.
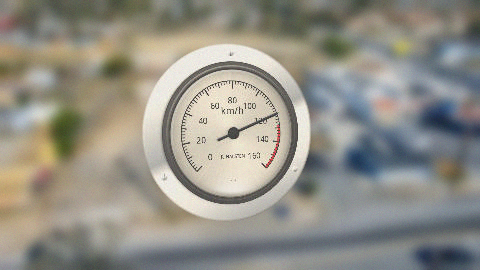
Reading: 120 km/h
